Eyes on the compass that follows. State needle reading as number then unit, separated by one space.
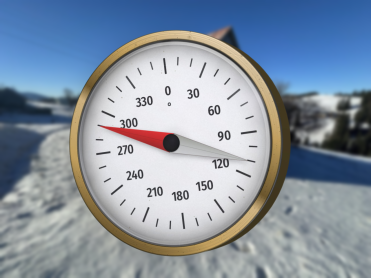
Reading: 290 °
